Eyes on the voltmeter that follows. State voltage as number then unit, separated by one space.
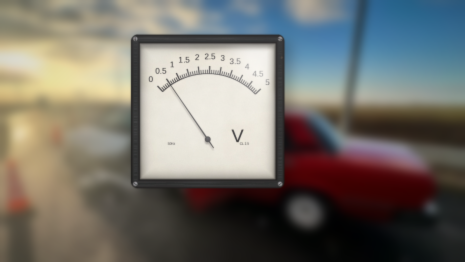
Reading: 0.5 V
